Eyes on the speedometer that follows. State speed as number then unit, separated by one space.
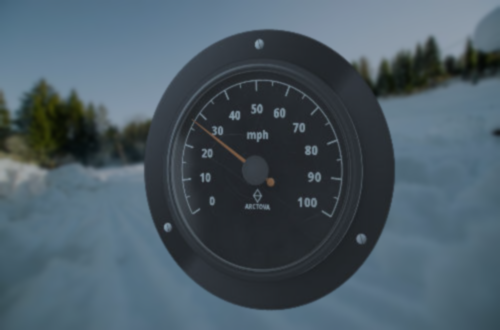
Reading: 27.5 mph
